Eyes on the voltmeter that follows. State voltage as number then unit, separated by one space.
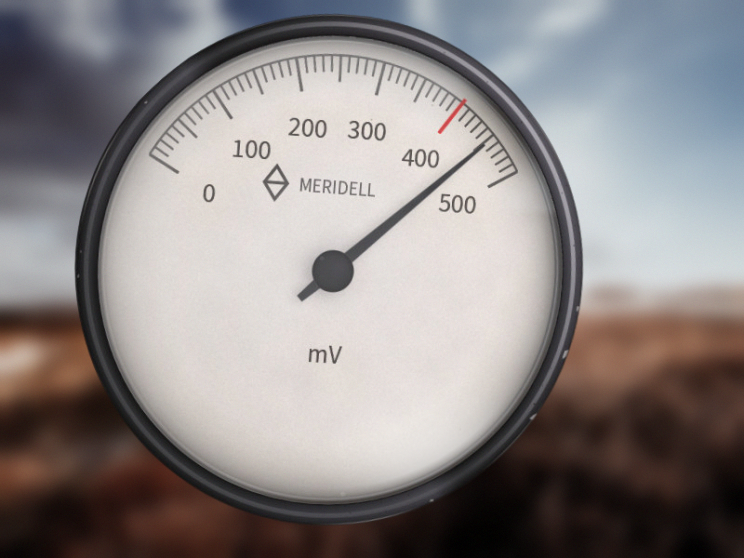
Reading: 450 mV
